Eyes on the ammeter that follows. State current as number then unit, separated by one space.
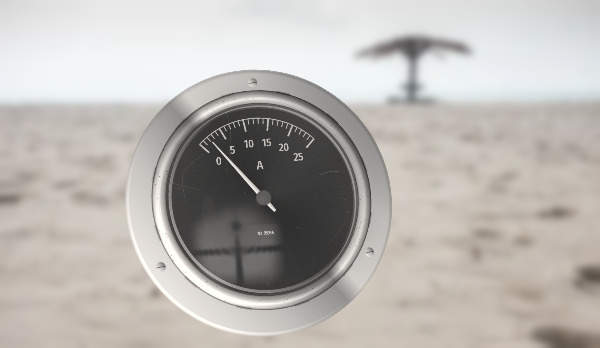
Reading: 2 A
